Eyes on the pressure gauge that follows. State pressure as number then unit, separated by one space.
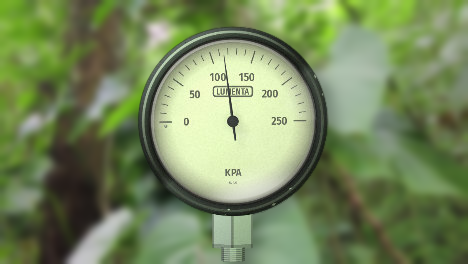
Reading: 115 kPa
